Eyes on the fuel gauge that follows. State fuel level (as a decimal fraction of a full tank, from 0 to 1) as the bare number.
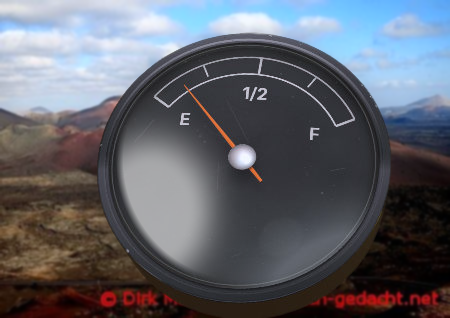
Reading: 0.125
